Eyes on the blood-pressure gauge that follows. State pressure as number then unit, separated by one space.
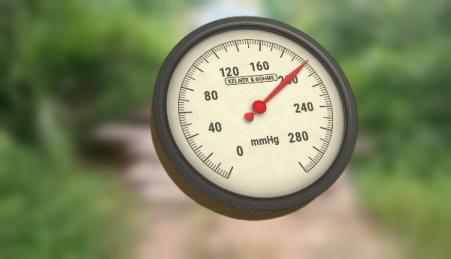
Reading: 200 mmHg
